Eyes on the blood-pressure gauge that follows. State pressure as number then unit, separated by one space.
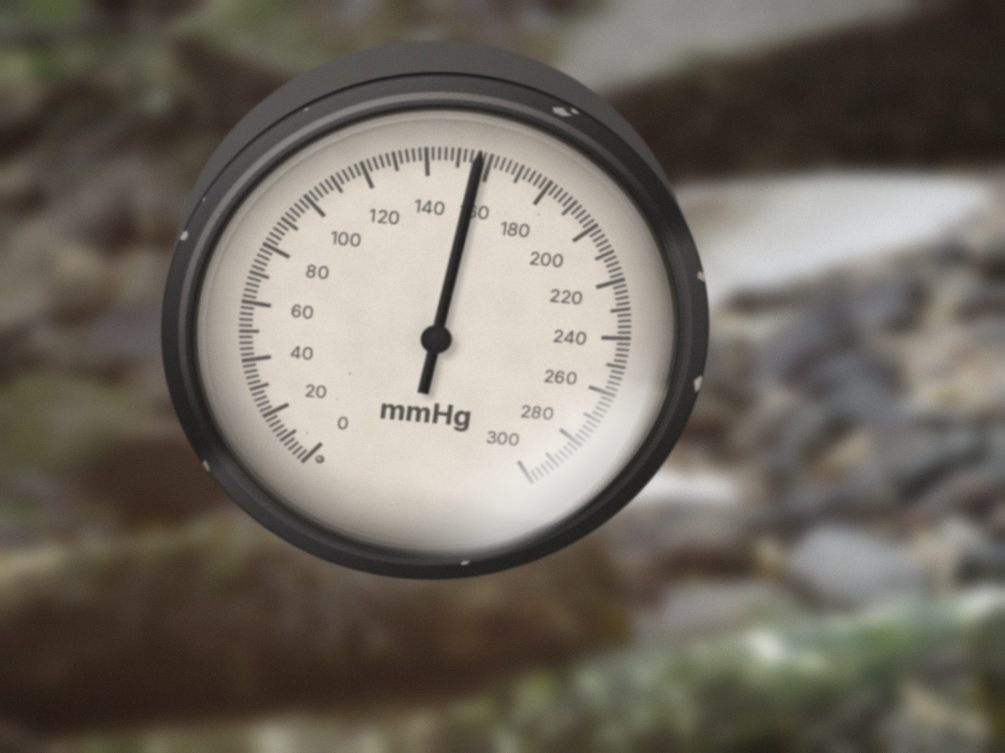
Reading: 156 mmHg
